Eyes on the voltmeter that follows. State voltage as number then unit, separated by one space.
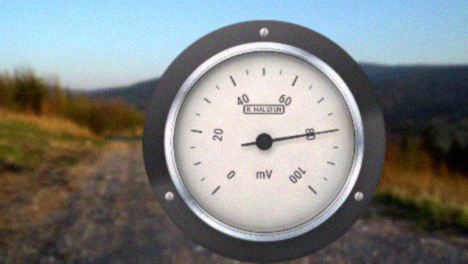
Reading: 80 mV
